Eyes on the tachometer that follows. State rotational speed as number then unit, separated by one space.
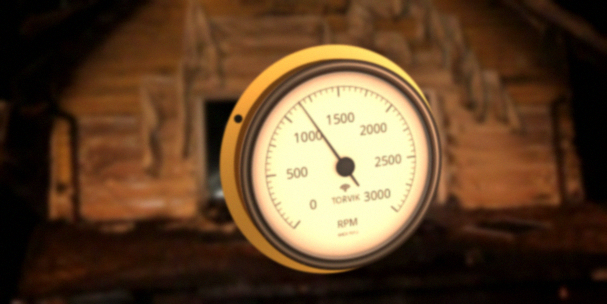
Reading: 1150 rpm
